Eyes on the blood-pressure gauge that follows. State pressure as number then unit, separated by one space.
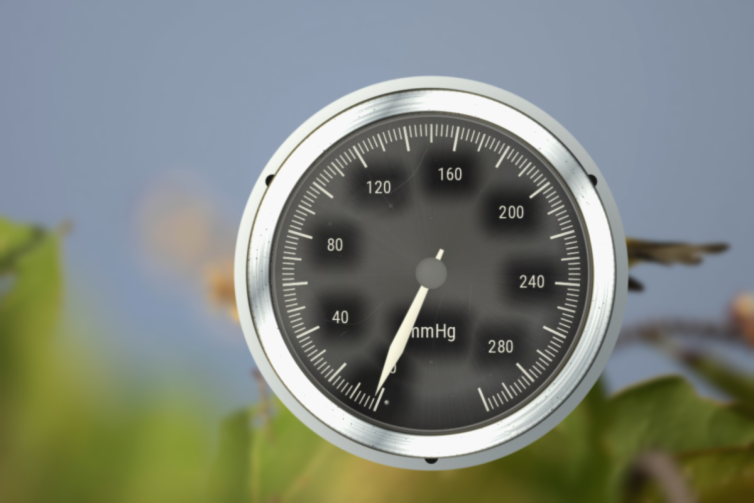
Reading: 2 mmHg
